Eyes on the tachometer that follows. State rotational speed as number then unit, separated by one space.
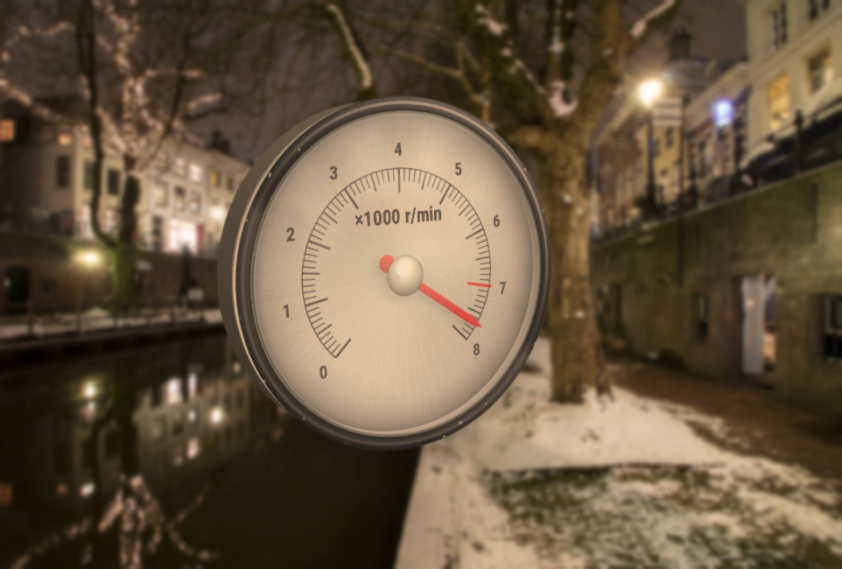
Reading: 7700 rpm
